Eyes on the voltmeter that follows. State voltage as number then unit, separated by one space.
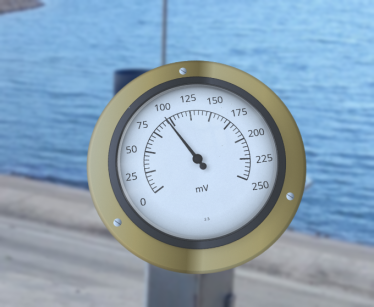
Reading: 95 mV
